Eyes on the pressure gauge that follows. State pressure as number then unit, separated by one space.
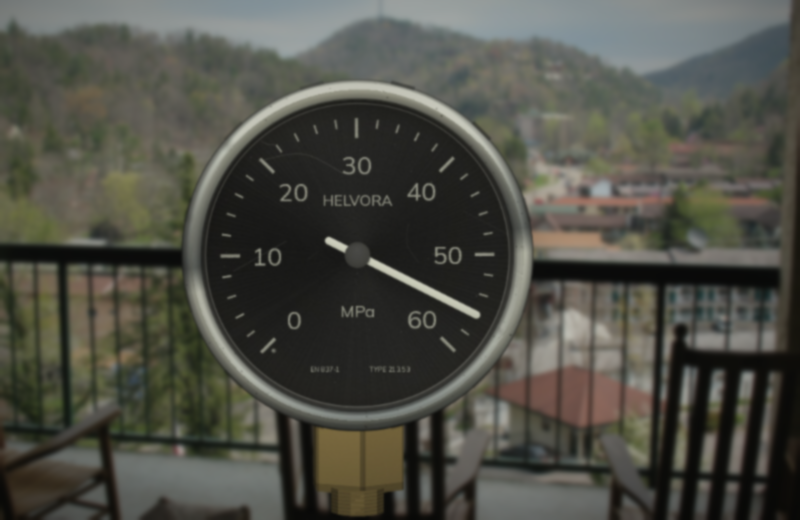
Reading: 56 MPa
